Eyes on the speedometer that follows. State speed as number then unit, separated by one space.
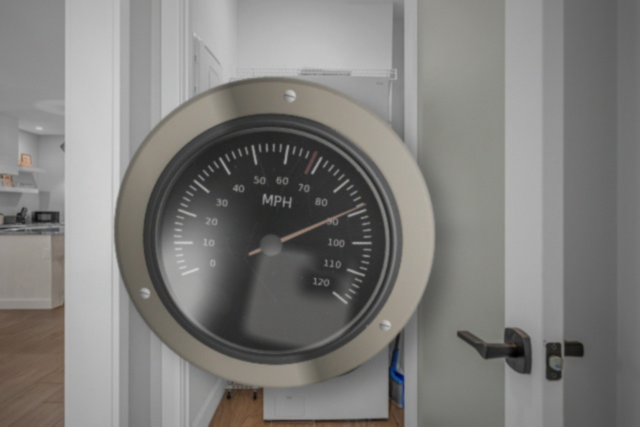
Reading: 88 mph
